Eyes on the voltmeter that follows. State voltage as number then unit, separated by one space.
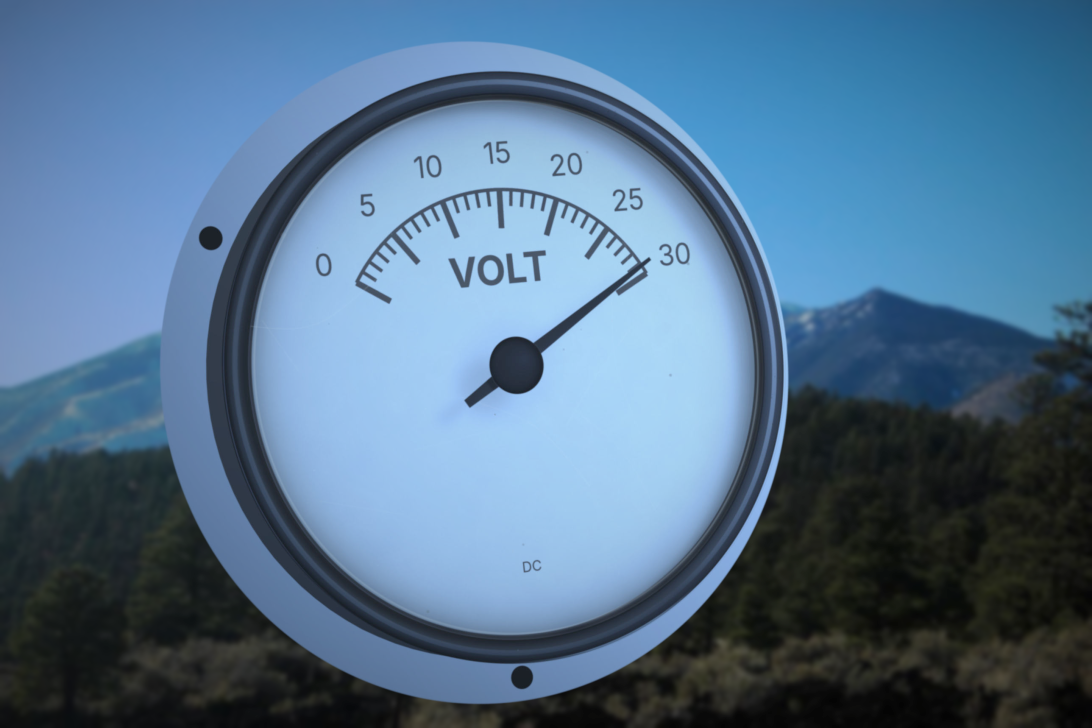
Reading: 29 V
